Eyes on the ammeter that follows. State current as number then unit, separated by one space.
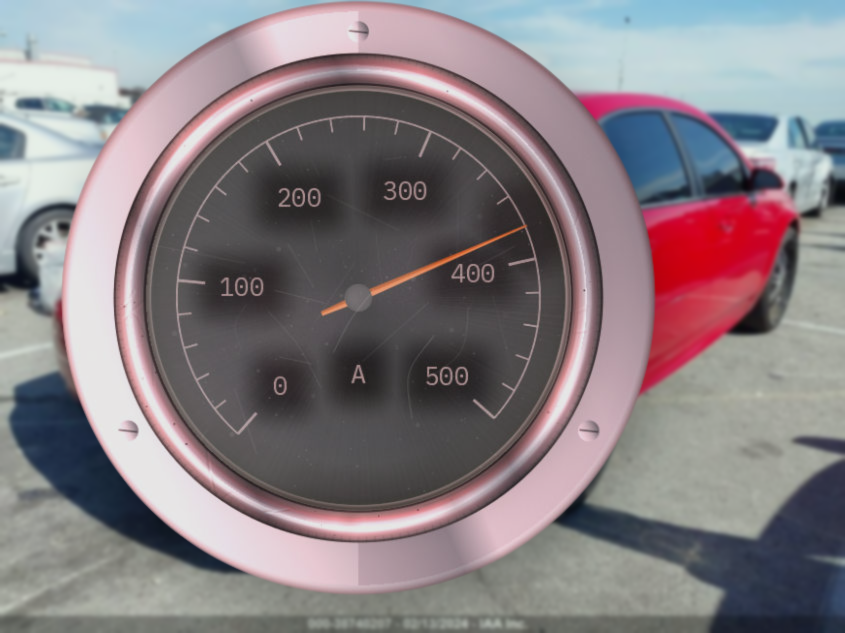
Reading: 380 A
